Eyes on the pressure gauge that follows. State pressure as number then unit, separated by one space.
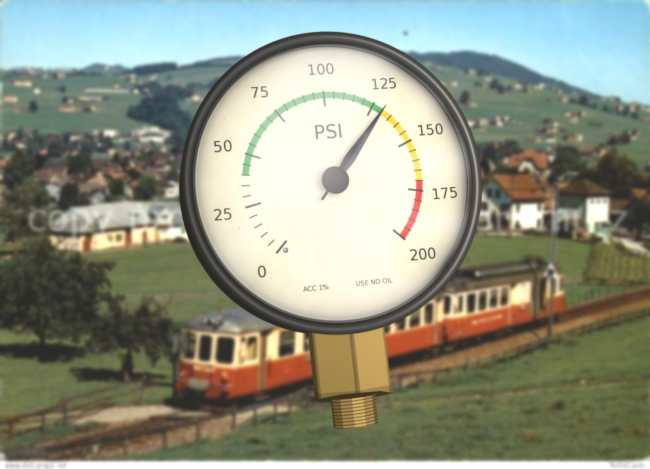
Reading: 130 psi
